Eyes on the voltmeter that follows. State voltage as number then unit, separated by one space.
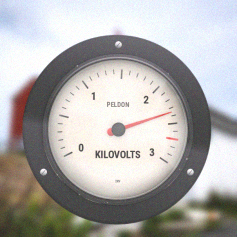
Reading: 2.35 kV
